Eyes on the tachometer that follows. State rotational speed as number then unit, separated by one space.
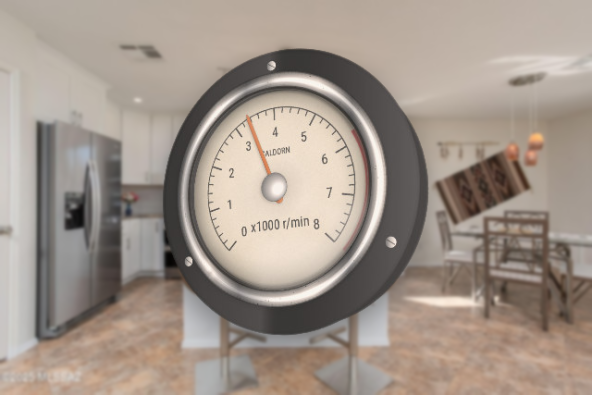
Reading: 3400 rpm
